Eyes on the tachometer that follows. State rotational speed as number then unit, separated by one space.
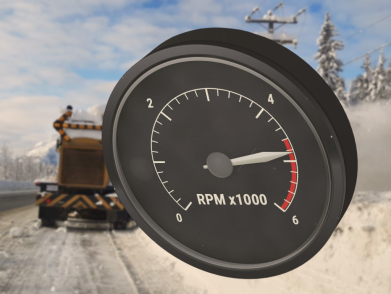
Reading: 4800 rpm
